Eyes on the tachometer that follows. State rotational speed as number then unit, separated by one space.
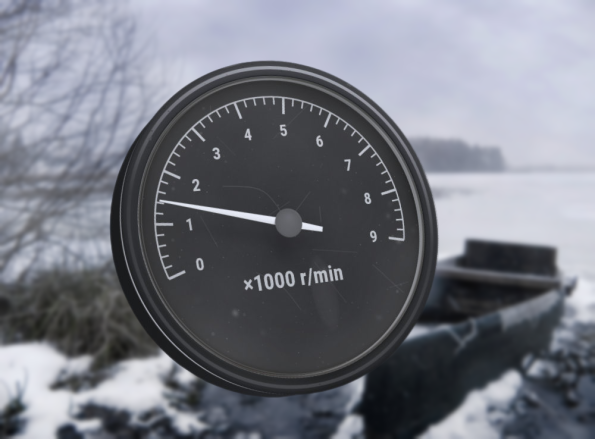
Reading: 1400 rpm
